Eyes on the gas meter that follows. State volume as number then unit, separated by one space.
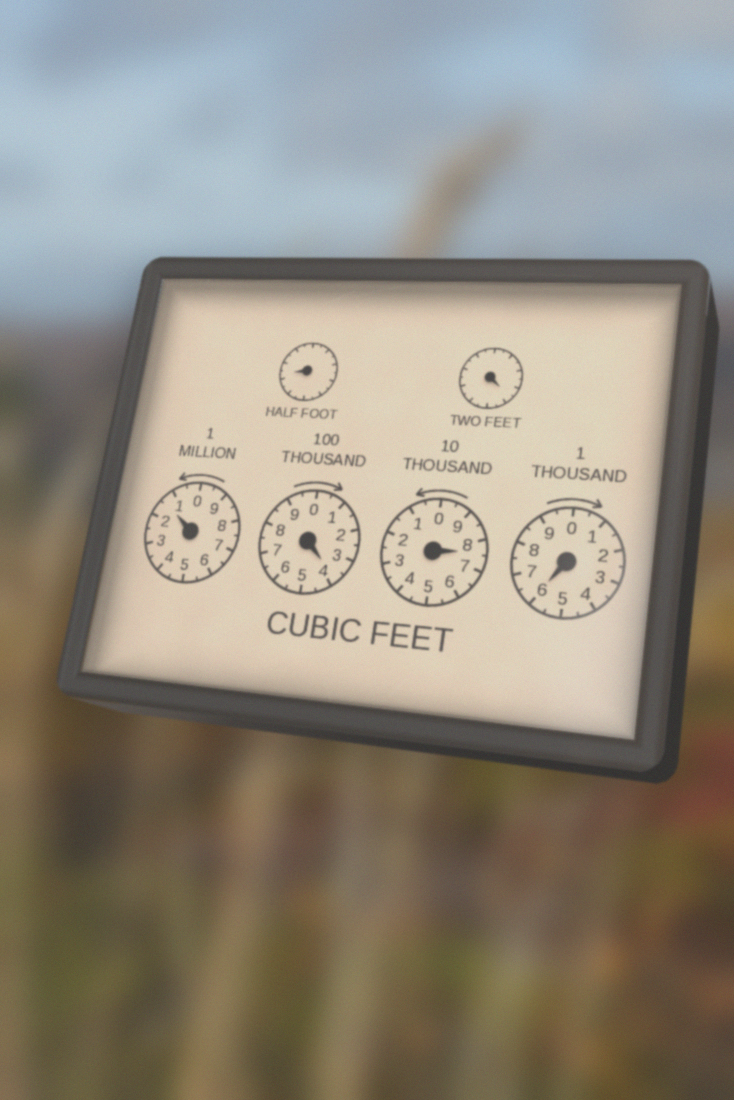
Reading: 137600 ft³
